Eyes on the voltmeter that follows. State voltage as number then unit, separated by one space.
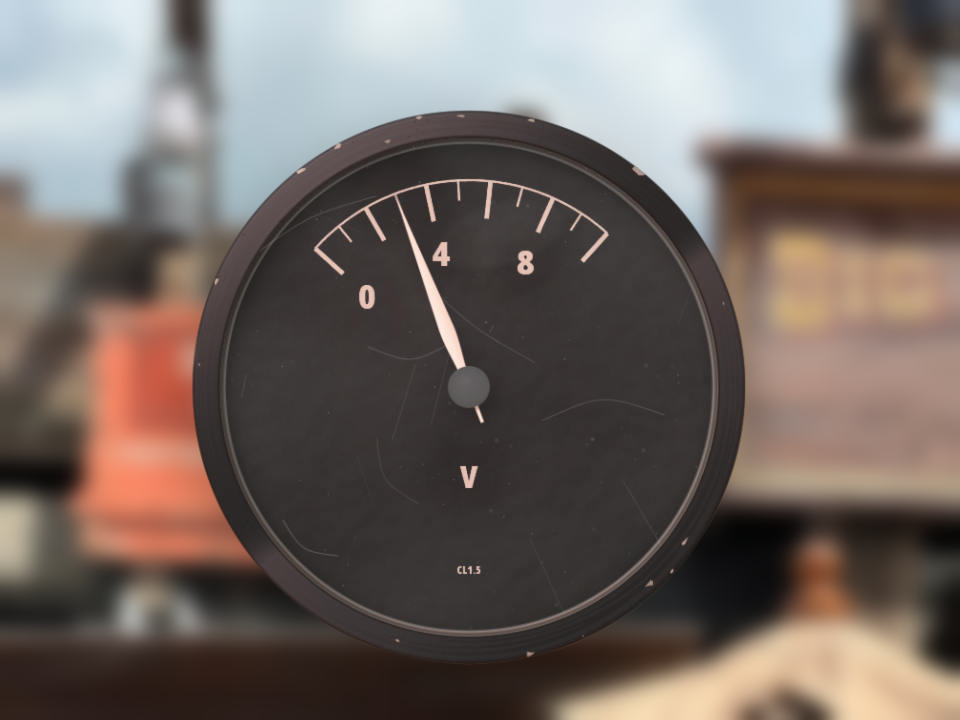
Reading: 3 V
